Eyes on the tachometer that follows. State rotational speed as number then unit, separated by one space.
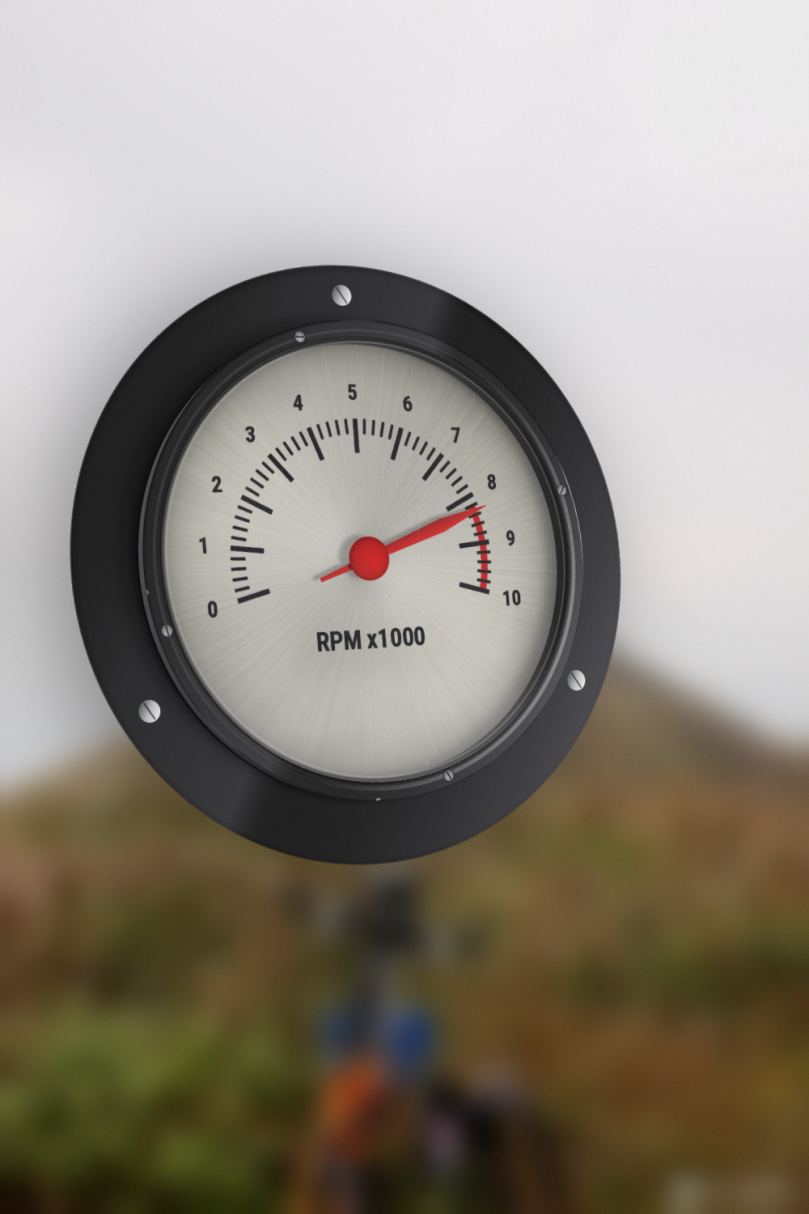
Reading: 8300 rpm
